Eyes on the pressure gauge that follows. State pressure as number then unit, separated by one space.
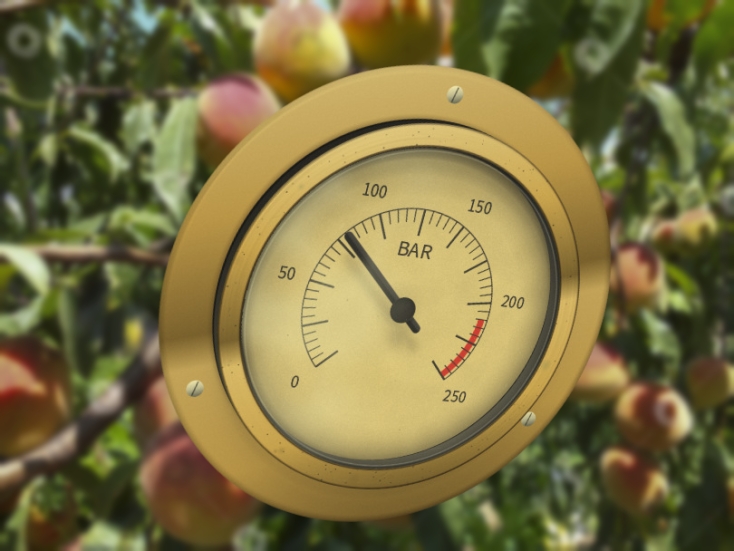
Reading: 80 bar
